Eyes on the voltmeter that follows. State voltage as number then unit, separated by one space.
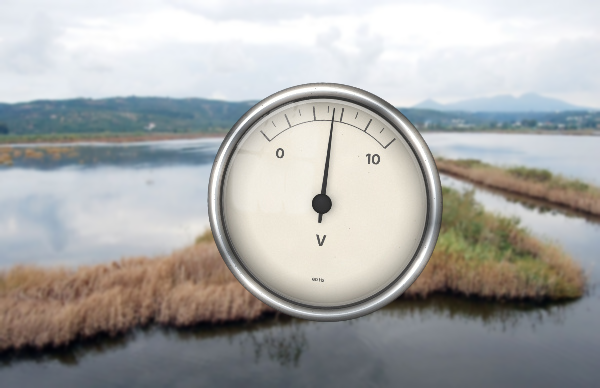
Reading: 5.5 V
